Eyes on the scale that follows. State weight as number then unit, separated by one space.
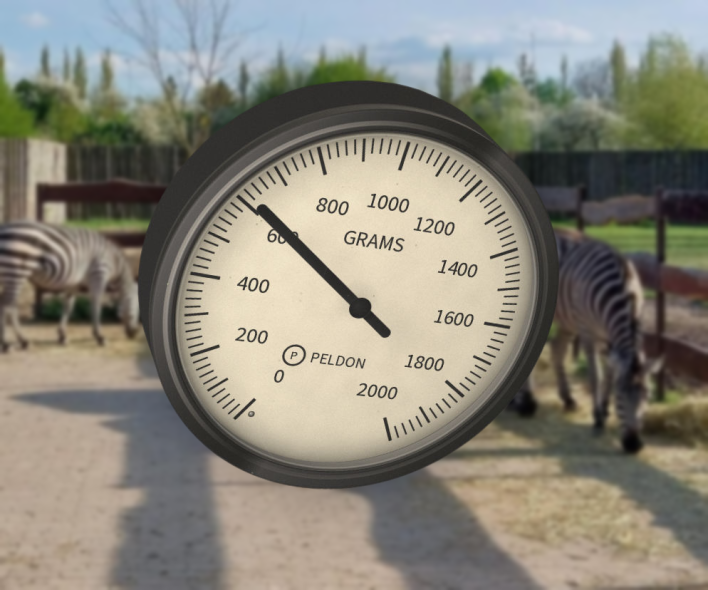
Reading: 620 g
